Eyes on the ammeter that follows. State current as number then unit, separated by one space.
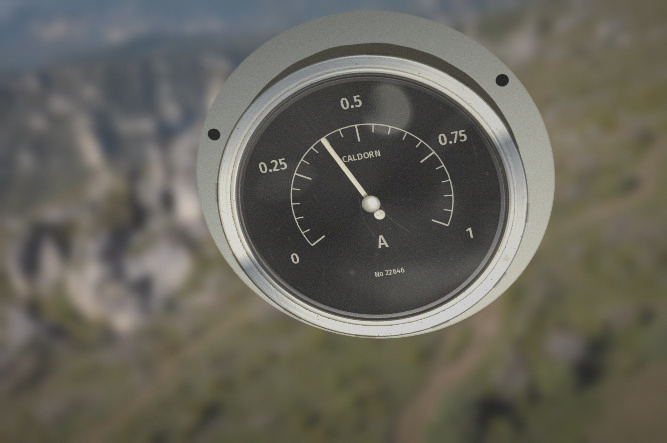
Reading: 0.4 A
